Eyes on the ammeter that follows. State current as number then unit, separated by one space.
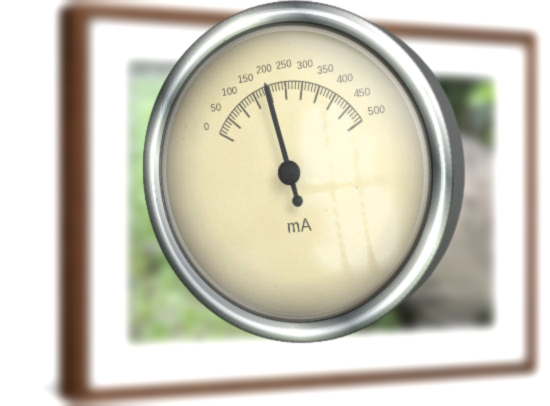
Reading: 200 mA
